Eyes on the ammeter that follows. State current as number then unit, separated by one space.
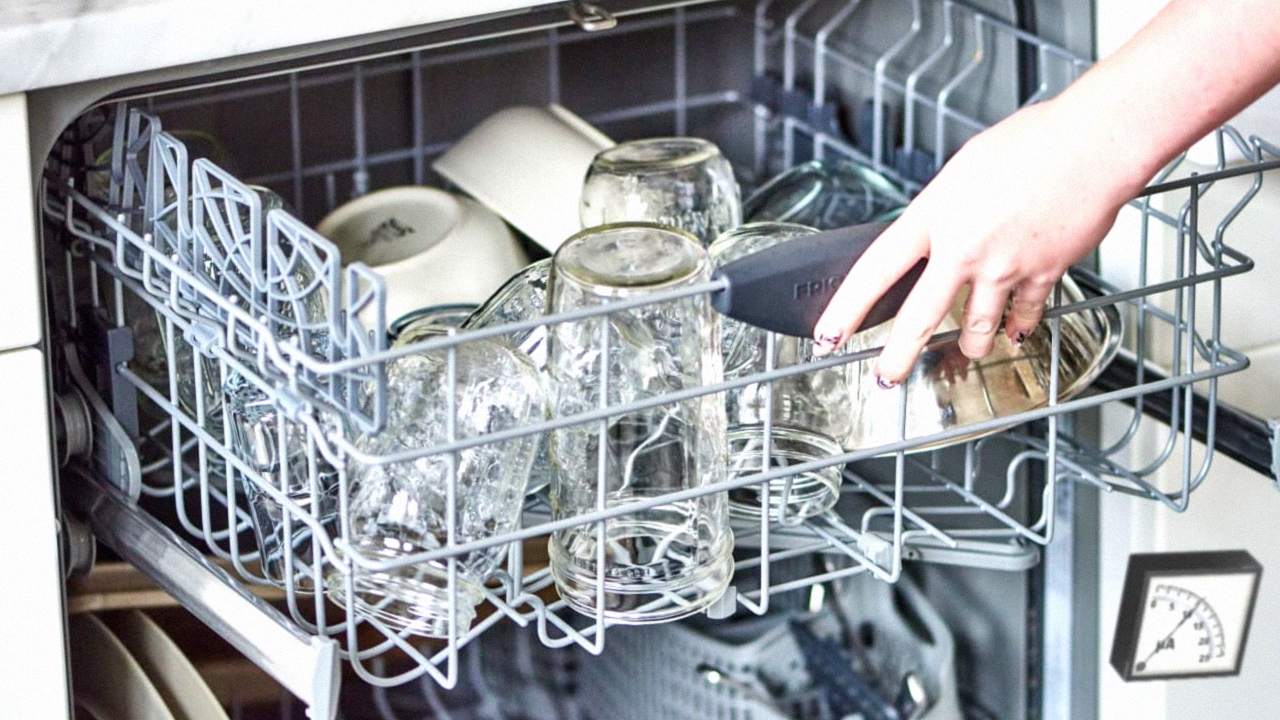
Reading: 10 µA
